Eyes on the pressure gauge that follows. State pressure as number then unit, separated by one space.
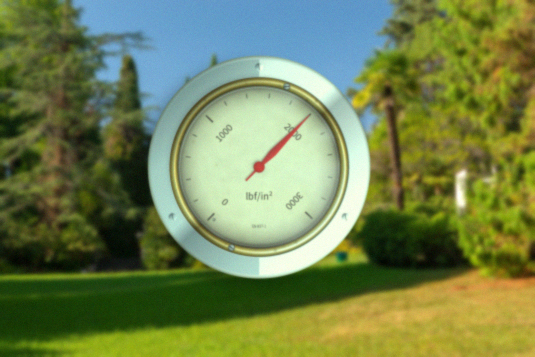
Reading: 2000 psi
